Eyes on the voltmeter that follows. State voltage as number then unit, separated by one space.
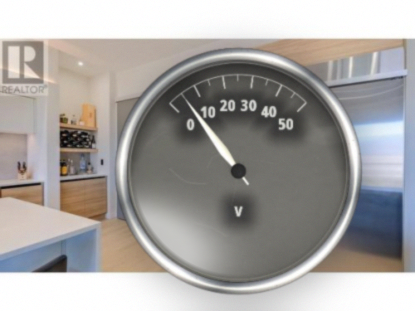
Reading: 5 V
